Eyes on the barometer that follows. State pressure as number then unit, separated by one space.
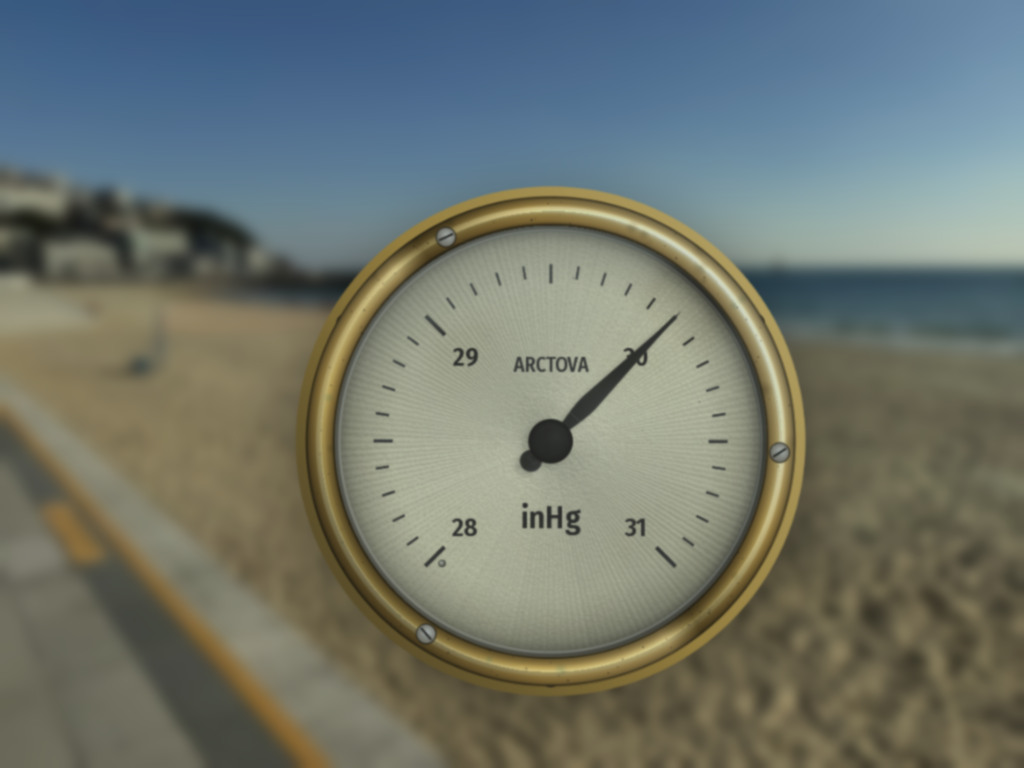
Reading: 30 inHg
